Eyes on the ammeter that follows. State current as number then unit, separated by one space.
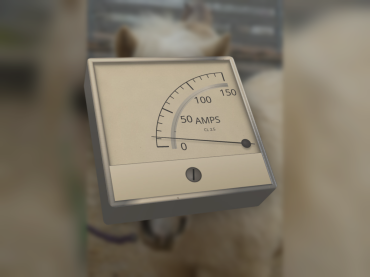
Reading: 10 A
